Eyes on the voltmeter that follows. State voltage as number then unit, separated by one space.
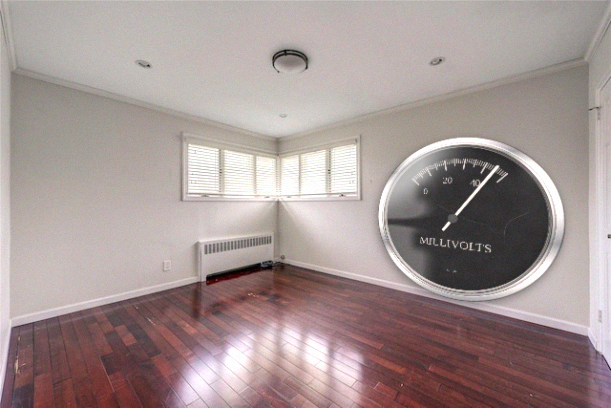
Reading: 45 mV
